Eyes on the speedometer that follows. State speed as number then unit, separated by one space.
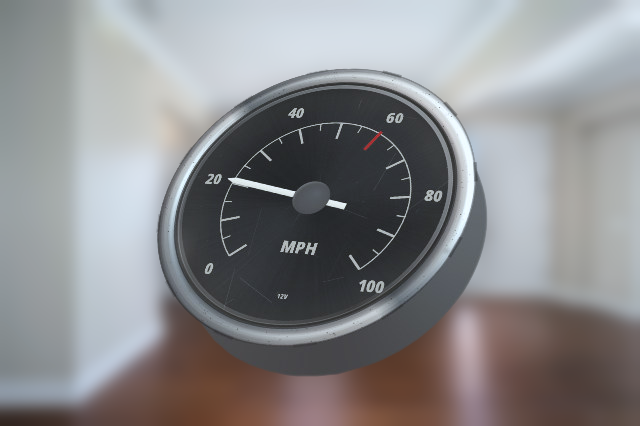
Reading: 20 mph
